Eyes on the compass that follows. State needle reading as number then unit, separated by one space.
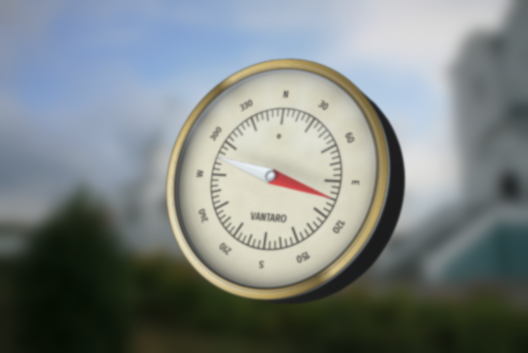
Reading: 105 °
